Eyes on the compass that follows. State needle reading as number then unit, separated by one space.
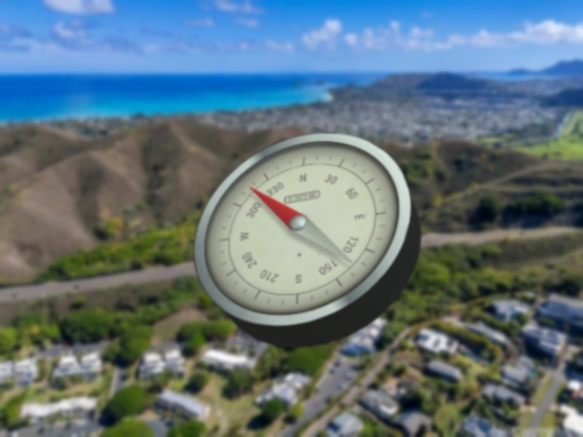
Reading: 315 °
